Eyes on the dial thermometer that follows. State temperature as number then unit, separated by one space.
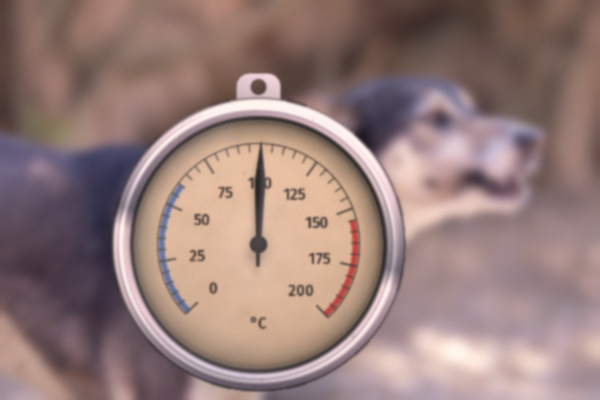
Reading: 100 °C
